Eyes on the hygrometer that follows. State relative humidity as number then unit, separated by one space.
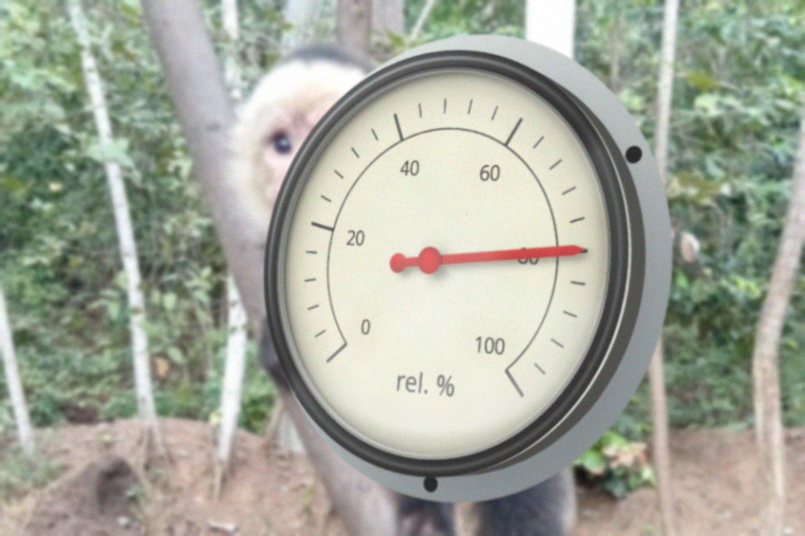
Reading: 80 %
